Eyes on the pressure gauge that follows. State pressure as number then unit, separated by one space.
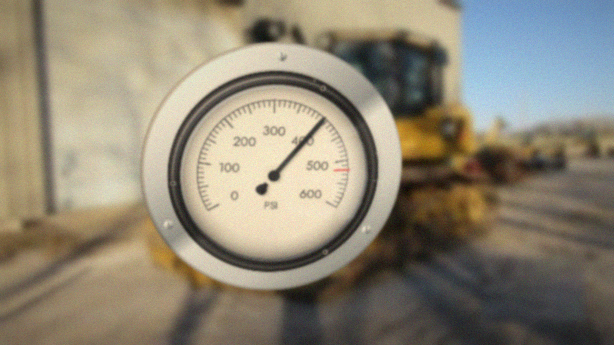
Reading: 400 psi
